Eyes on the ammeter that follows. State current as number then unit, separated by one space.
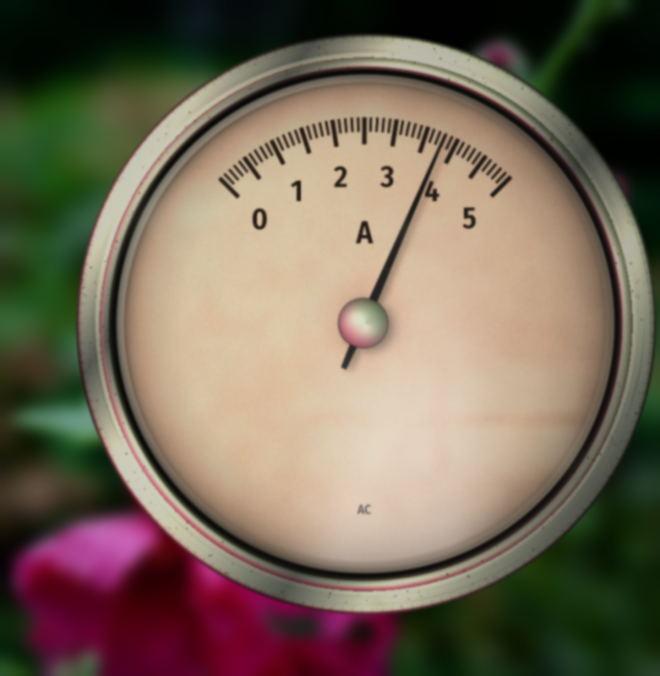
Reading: 3.8 A
